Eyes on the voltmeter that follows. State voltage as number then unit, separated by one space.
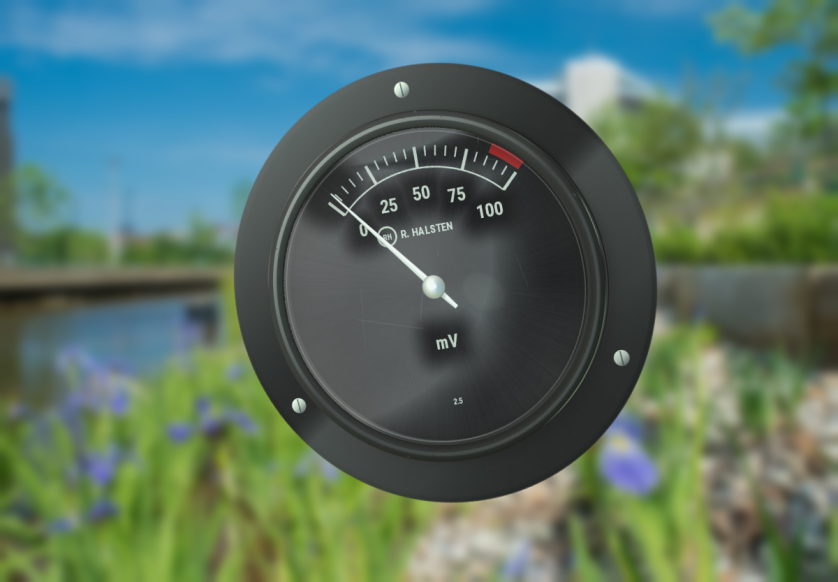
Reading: 5 mV
